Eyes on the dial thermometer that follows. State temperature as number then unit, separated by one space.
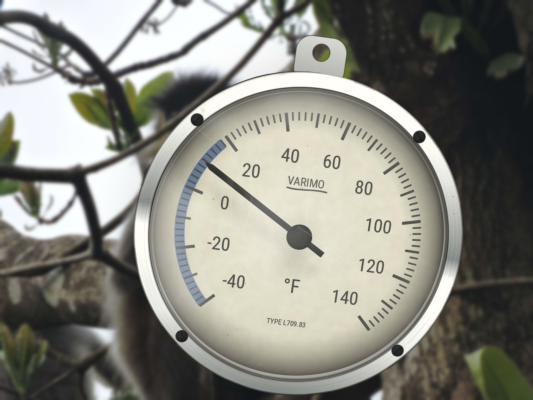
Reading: 10 °F
